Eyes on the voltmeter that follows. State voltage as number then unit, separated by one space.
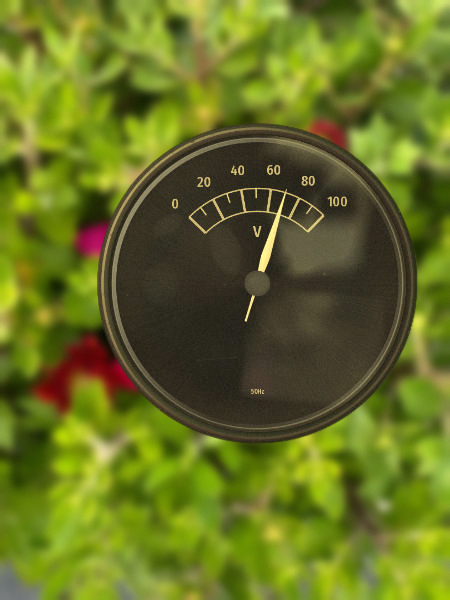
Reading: 70 V
